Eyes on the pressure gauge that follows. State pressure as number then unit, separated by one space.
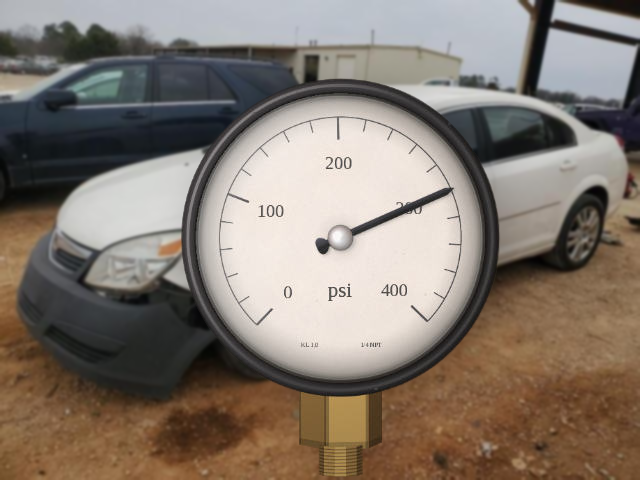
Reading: 300 psi
